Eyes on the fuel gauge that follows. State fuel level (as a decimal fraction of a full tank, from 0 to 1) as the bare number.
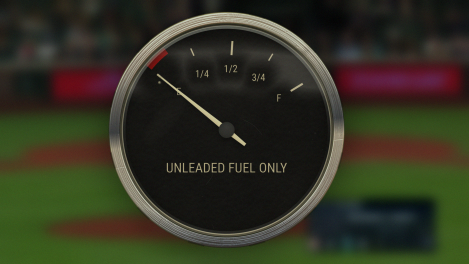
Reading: 0
